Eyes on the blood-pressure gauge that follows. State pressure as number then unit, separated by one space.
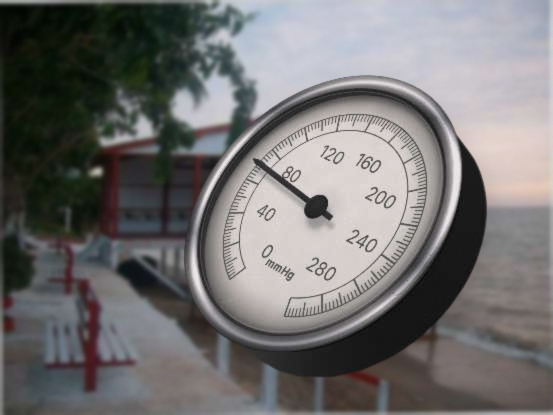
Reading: 70 mmHg
